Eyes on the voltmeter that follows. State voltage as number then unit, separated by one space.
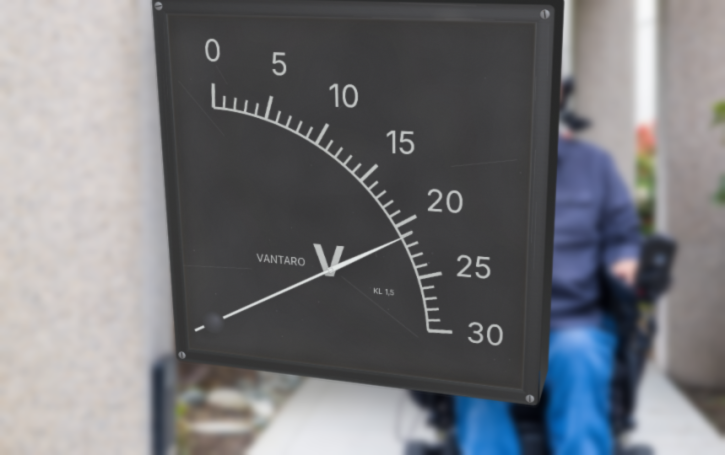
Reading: 21 V
